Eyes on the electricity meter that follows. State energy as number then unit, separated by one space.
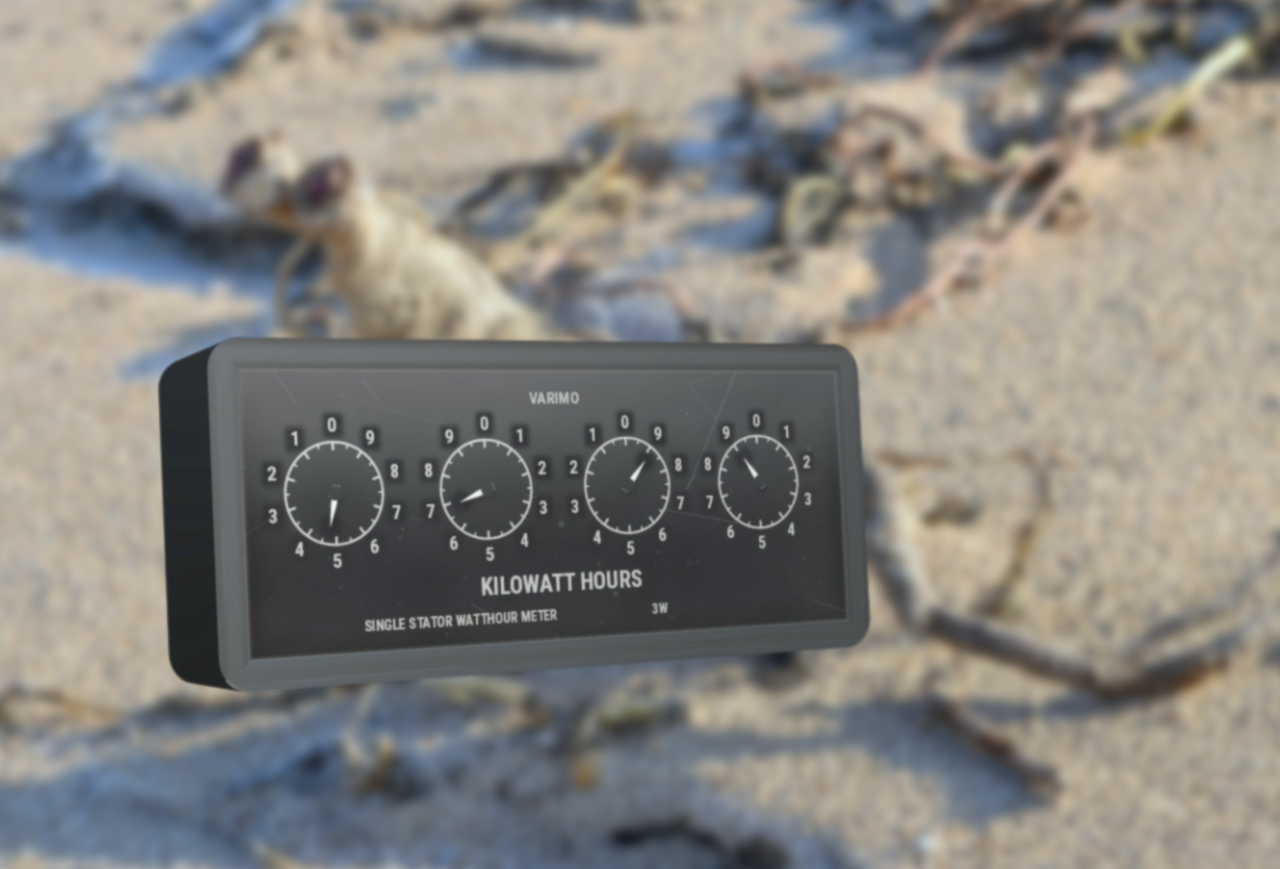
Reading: 4689 kWh
